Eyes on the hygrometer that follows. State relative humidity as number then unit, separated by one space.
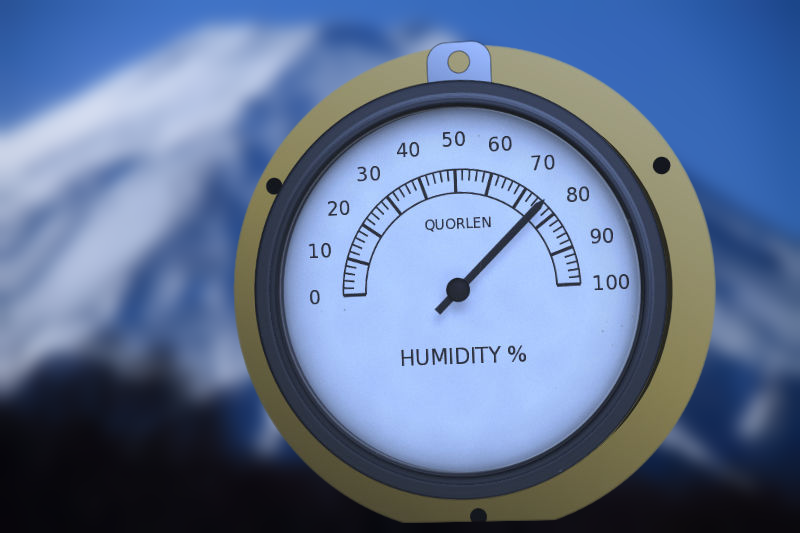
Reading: 76 %
